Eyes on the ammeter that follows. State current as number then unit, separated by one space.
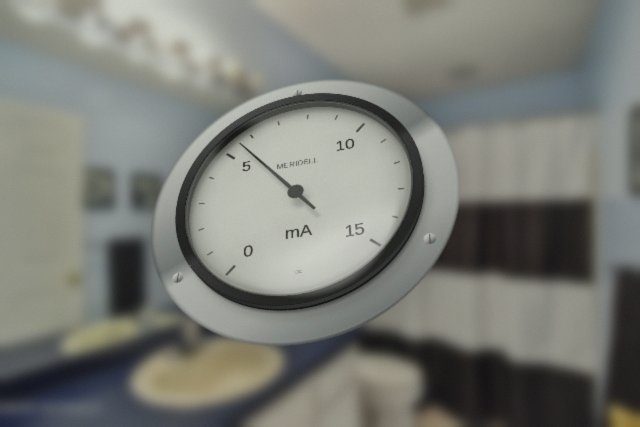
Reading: 5.5 mA
